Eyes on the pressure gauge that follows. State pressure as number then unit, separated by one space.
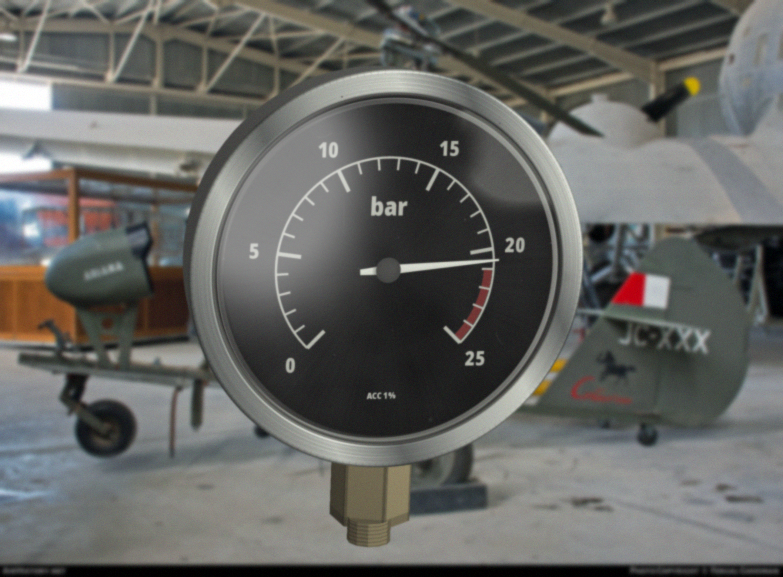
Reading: 20.5 bar
